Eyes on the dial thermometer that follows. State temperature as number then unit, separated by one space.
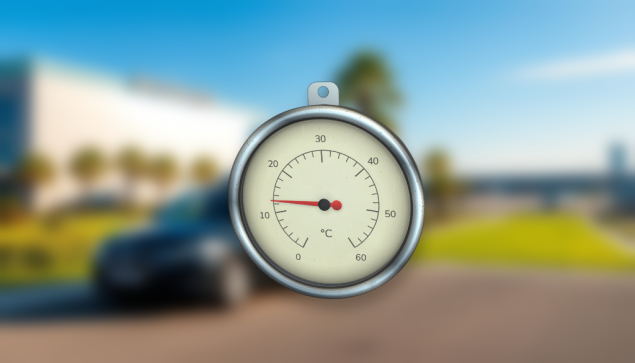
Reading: 13 °C
